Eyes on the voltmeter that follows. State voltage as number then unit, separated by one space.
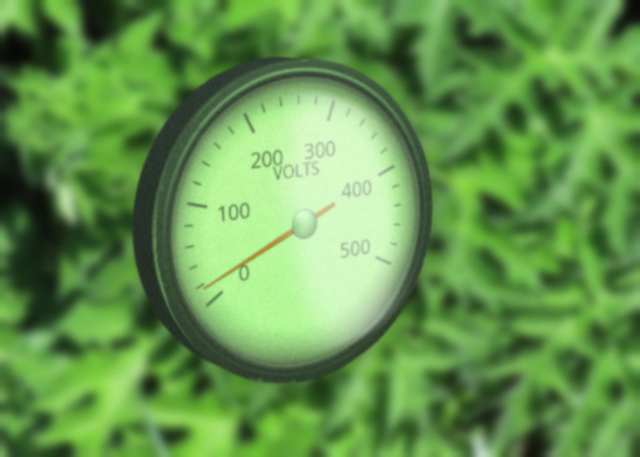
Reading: 20 V
